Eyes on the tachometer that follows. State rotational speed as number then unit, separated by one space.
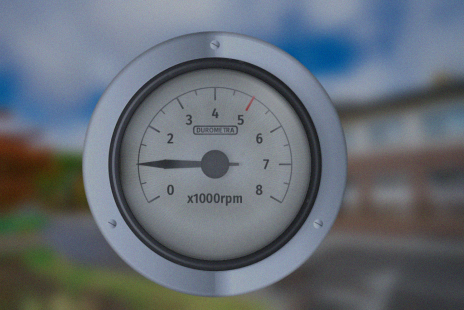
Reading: 1000 rpm
